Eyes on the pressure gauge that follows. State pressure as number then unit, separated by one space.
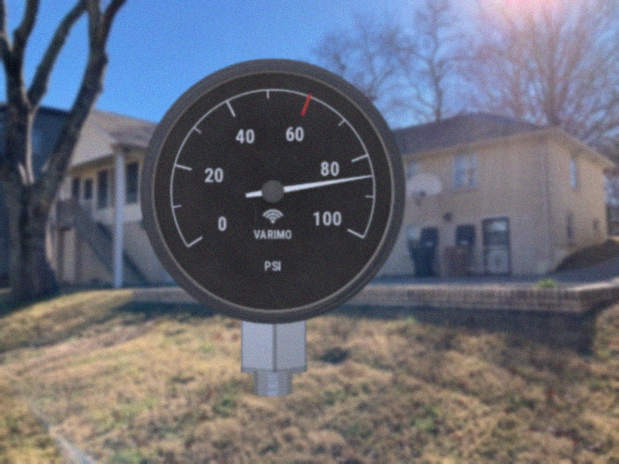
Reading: 85 psi
